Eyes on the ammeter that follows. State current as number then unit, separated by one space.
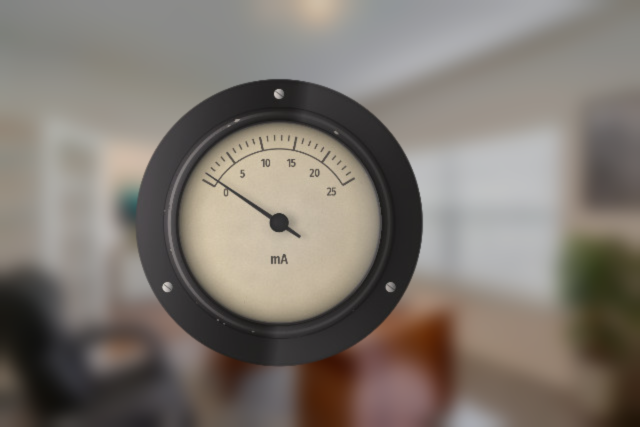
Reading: 1 mA
